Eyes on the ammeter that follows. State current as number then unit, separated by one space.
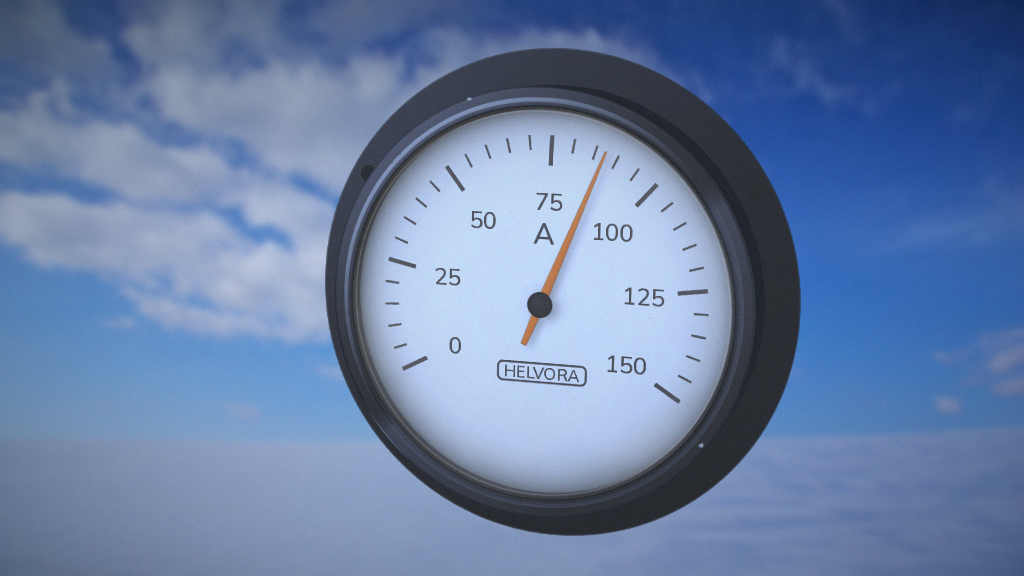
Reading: 87.5 A
